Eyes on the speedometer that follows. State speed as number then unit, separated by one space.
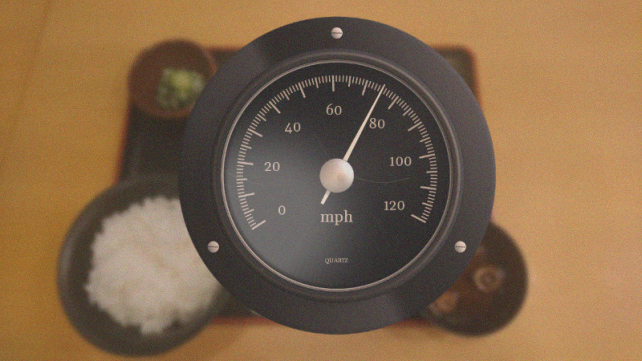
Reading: 75 mph
